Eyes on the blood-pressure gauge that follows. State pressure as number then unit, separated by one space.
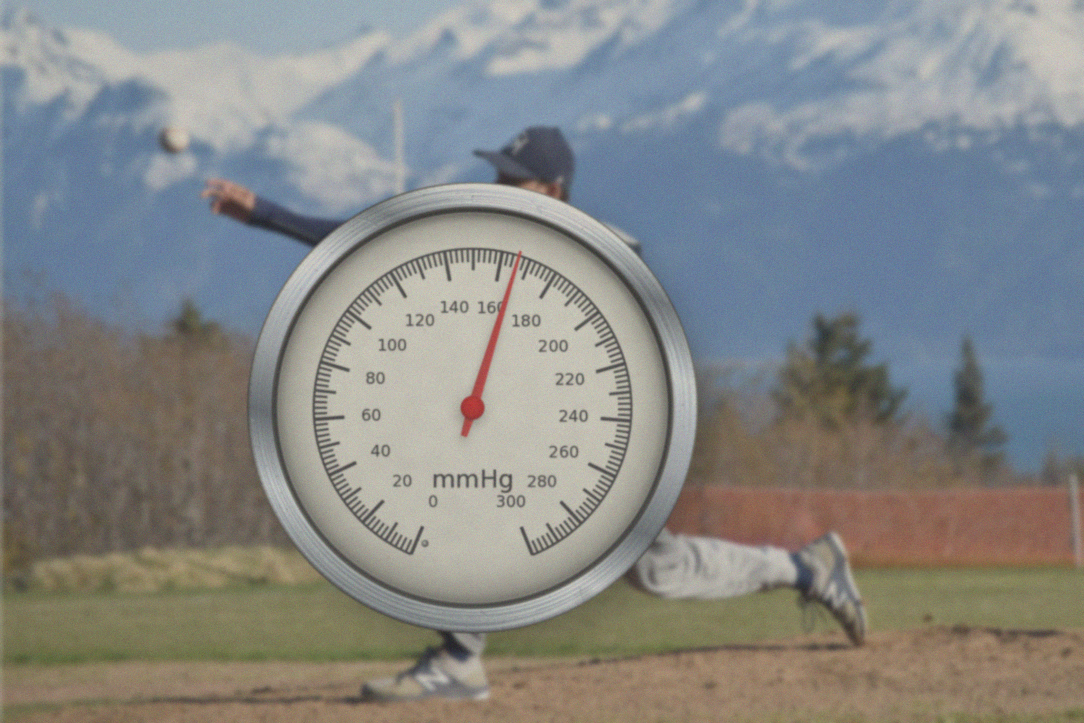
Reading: 166 mmHg
